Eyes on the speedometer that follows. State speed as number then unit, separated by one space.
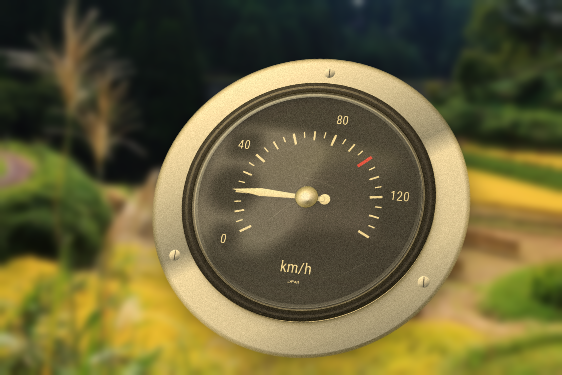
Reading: 20 km/h
